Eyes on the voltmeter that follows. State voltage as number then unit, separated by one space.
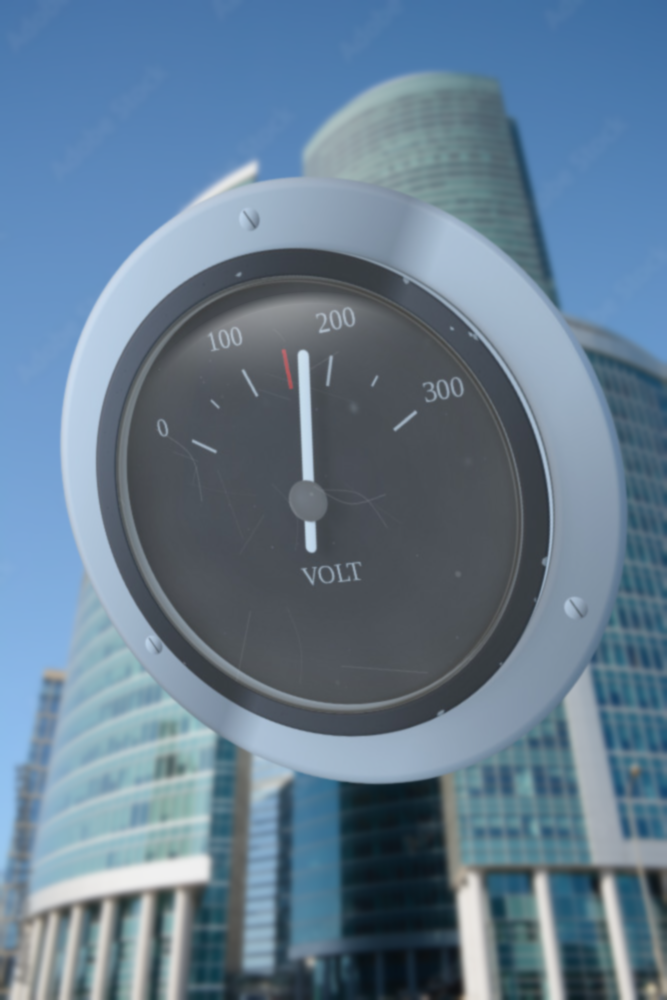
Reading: 175 V
